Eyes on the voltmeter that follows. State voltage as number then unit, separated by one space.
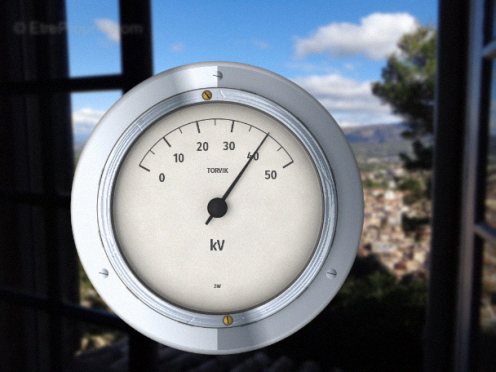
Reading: 40 kV
